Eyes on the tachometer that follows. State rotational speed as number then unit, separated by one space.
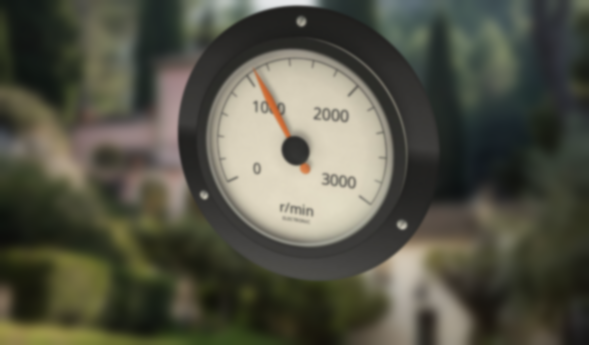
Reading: 1100 rpm
